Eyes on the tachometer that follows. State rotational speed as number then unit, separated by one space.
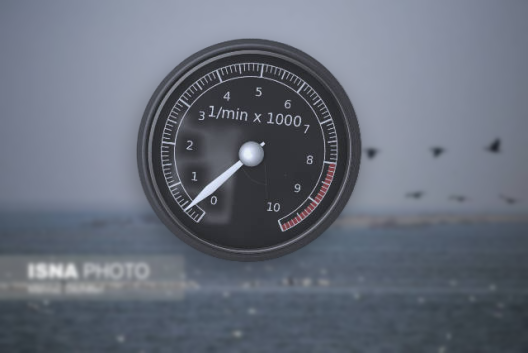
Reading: 400 rpm
